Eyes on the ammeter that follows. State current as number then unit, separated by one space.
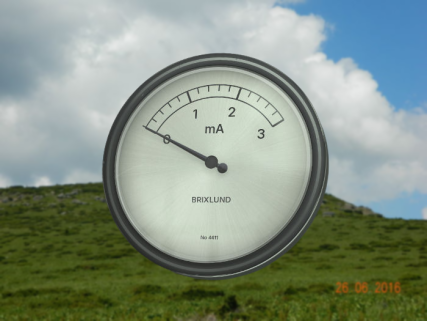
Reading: 0 mA
